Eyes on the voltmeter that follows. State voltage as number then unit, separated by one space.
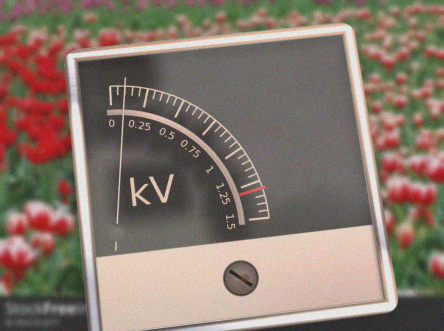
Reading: 0.1 kV
